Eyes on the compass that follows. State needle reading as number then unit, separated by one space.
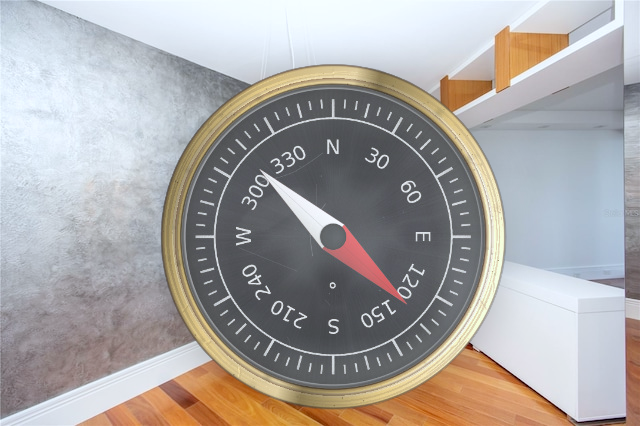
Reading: 132.5 °
